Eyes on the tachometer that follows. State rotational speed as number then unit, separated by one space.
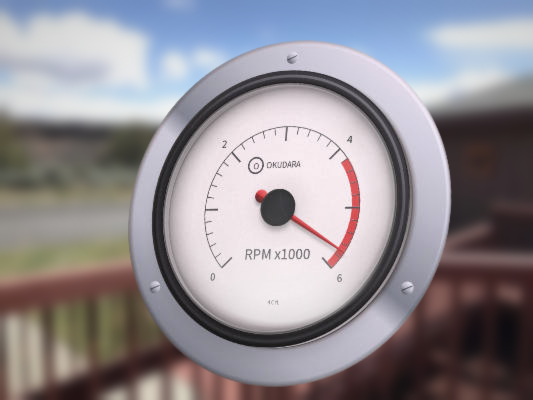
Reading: 5700 rpm
